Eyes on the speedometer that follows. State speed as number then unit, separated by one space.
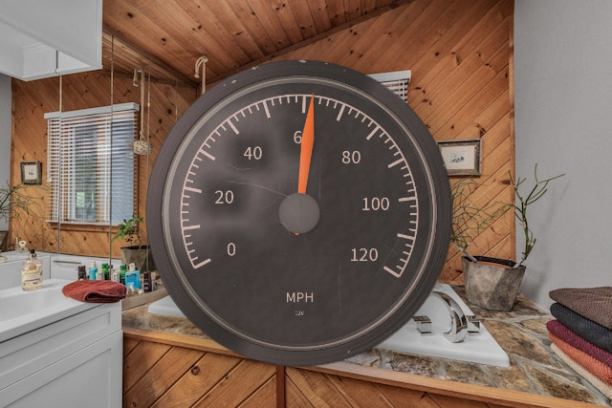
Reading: 62 mph
